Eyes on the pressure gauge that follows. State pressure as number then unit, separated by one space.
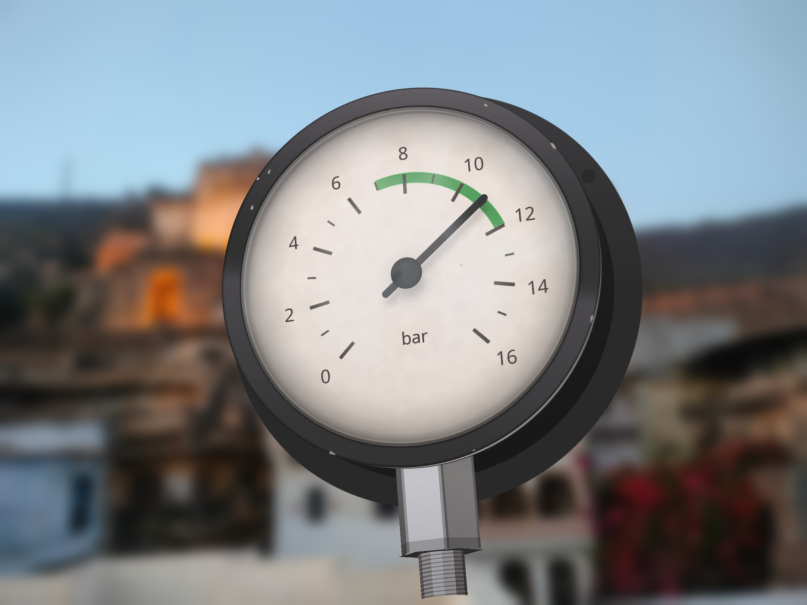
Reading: 11 bar
